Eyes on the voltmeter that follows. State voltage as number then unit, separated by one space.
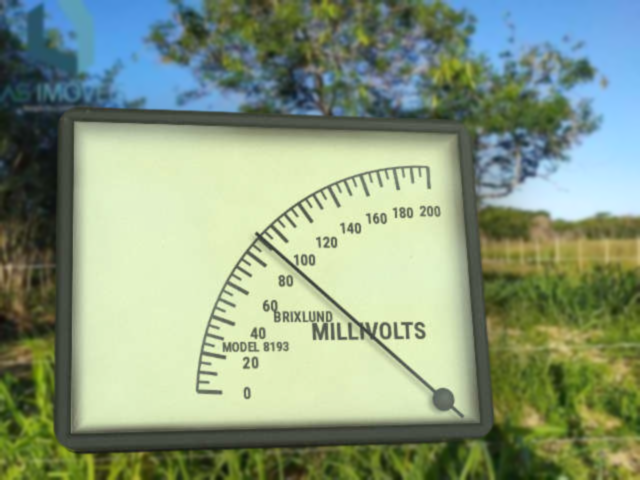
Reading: 90 mV
